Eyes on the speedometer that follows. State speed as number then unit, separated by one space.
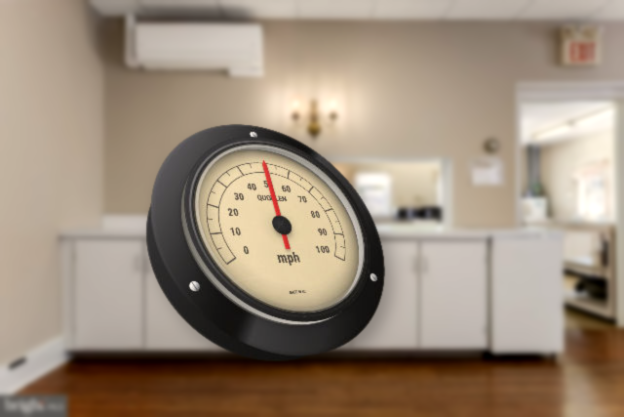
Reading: 50 mph
